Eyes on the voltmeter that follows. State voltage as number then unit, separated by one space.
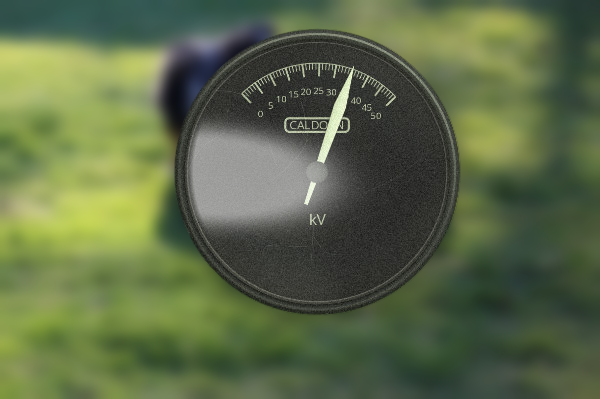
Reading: 35 kV
